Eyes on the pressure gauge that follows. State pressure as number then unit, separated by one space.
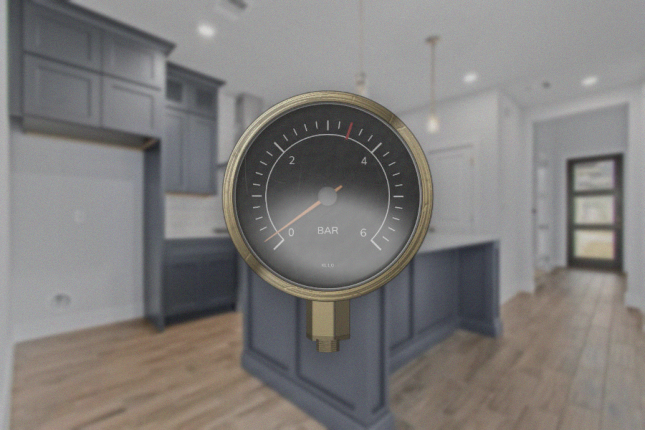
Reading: 0.2 bar
